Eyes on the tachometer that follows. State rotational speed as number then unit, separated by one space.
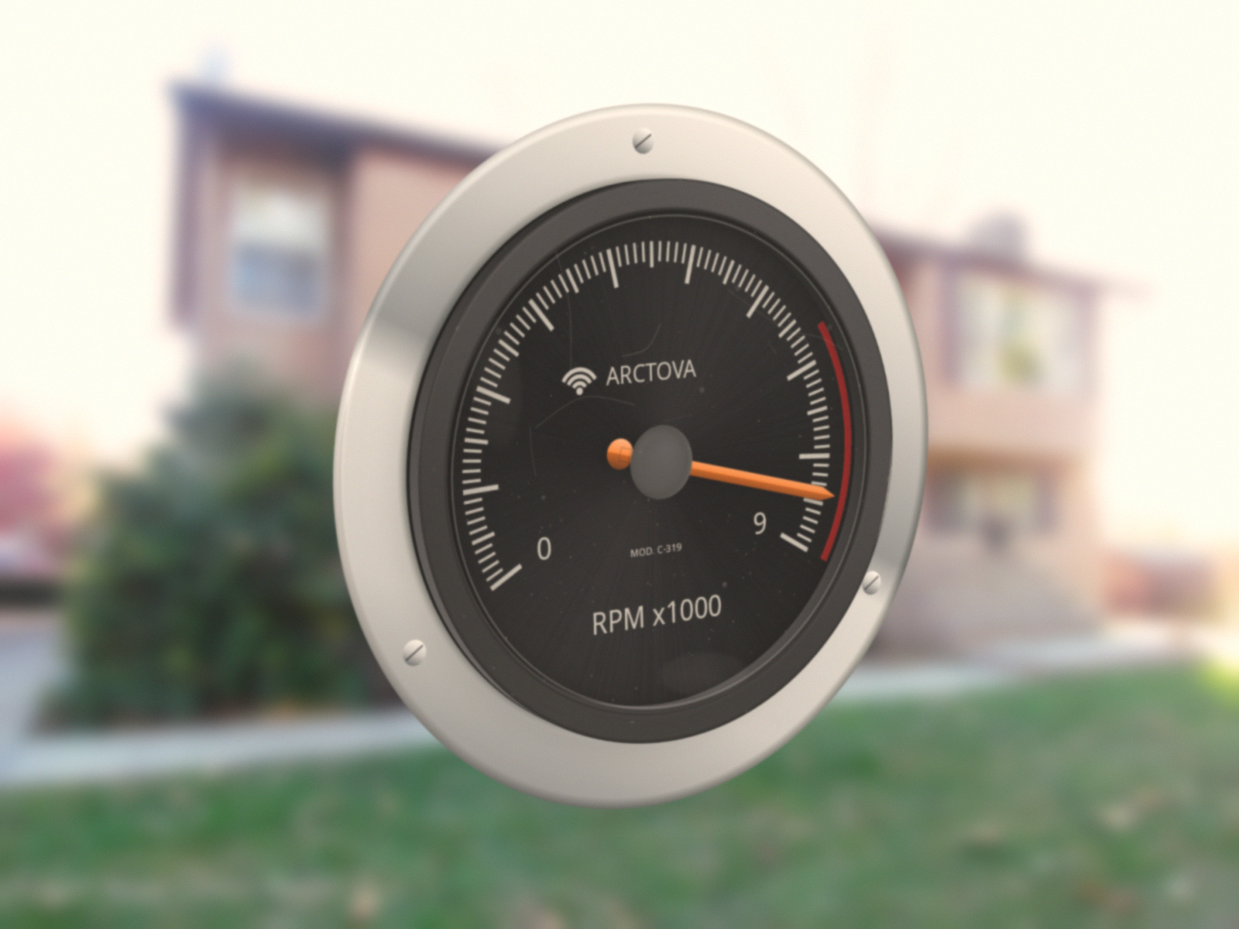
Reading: 8400 rpm
